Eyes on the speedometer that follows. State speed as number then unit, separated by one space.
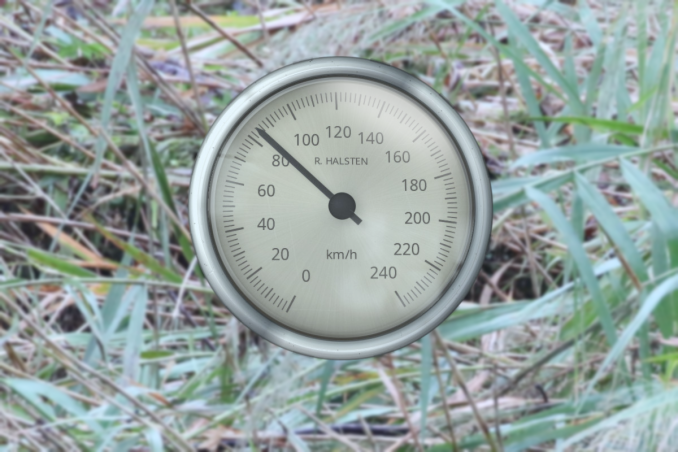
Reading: 84 km/h
